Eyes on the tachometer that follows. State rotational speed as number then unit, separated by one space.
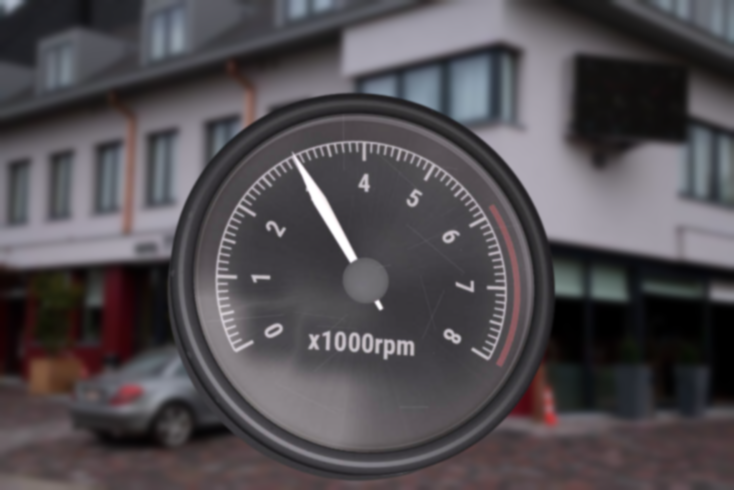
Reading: 3000 rpm
